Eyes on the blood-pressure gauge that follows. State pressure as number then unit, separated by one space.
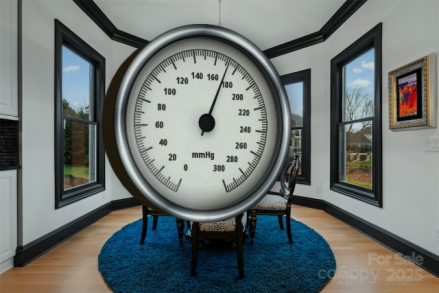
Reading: 170 mmHg
